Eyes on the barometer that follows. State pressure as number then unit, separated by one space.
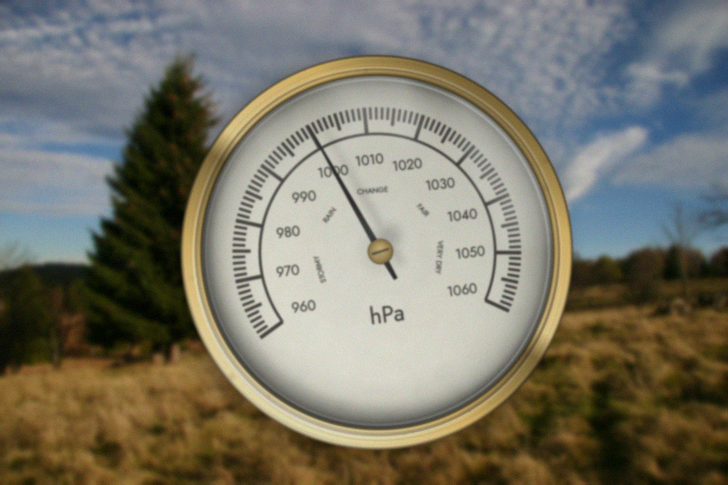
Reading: 1000 hPa
